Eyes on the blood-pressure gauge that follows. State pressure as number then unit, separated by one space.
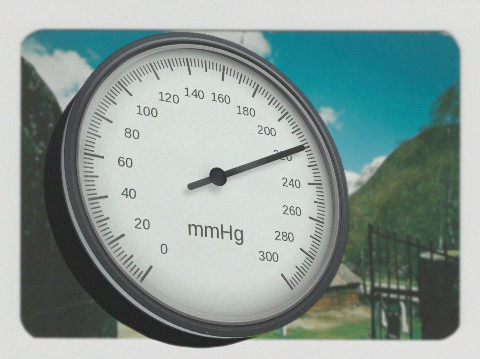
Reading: 220 mmHg
